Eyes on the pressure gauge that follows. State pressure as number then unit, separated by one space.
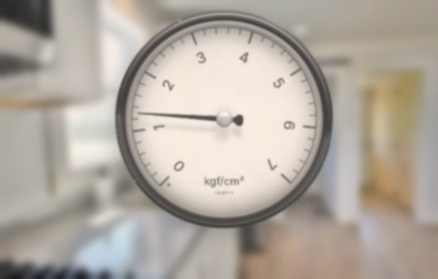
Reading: 1.3 kg/cm²
